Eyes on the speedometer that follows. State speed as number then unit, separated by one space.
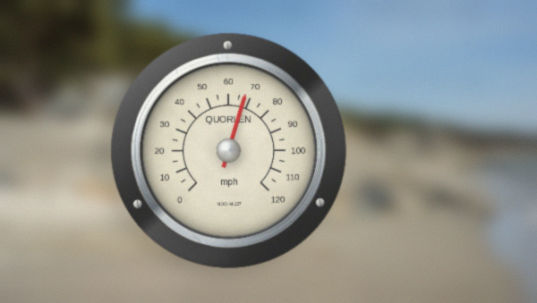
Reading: 67.5 mph
